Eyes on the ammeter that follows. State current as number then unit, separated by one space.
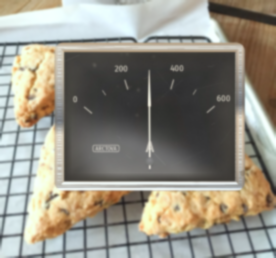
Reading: 300 A
